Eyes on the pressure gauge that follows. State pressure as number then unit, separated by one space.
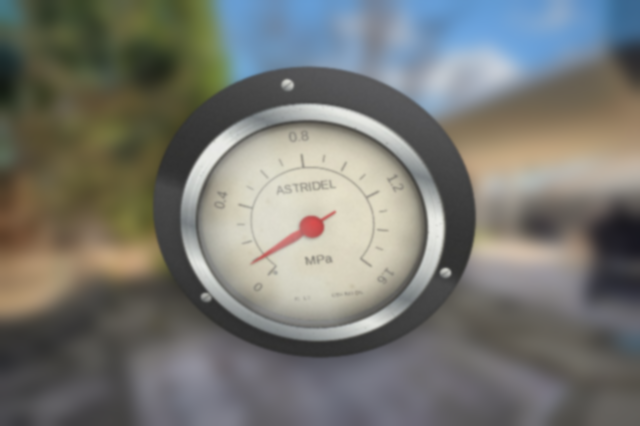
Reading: 0.1 MPa
